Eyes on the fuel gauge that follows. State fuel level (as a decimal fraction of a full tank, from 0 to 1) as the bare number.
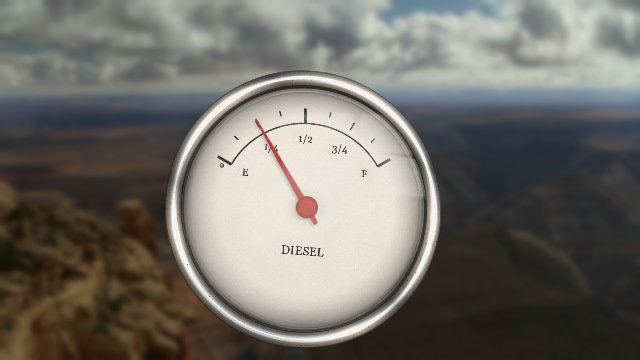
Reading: 0.25
